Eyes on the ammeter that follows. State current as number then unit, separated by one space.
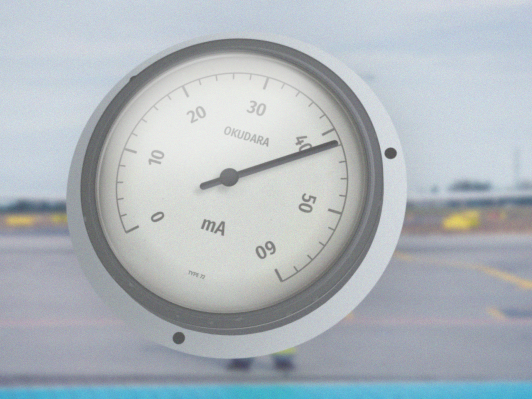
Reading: 42 mA
